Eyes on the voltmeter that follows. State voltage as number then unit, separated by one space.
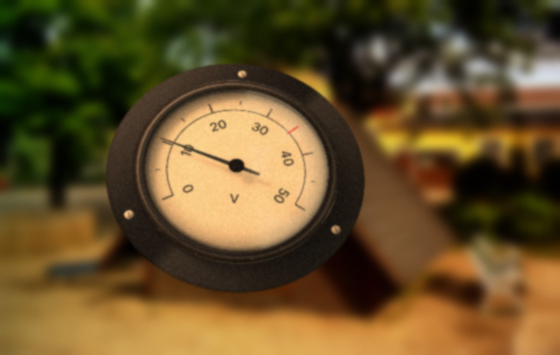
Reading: 10 V
